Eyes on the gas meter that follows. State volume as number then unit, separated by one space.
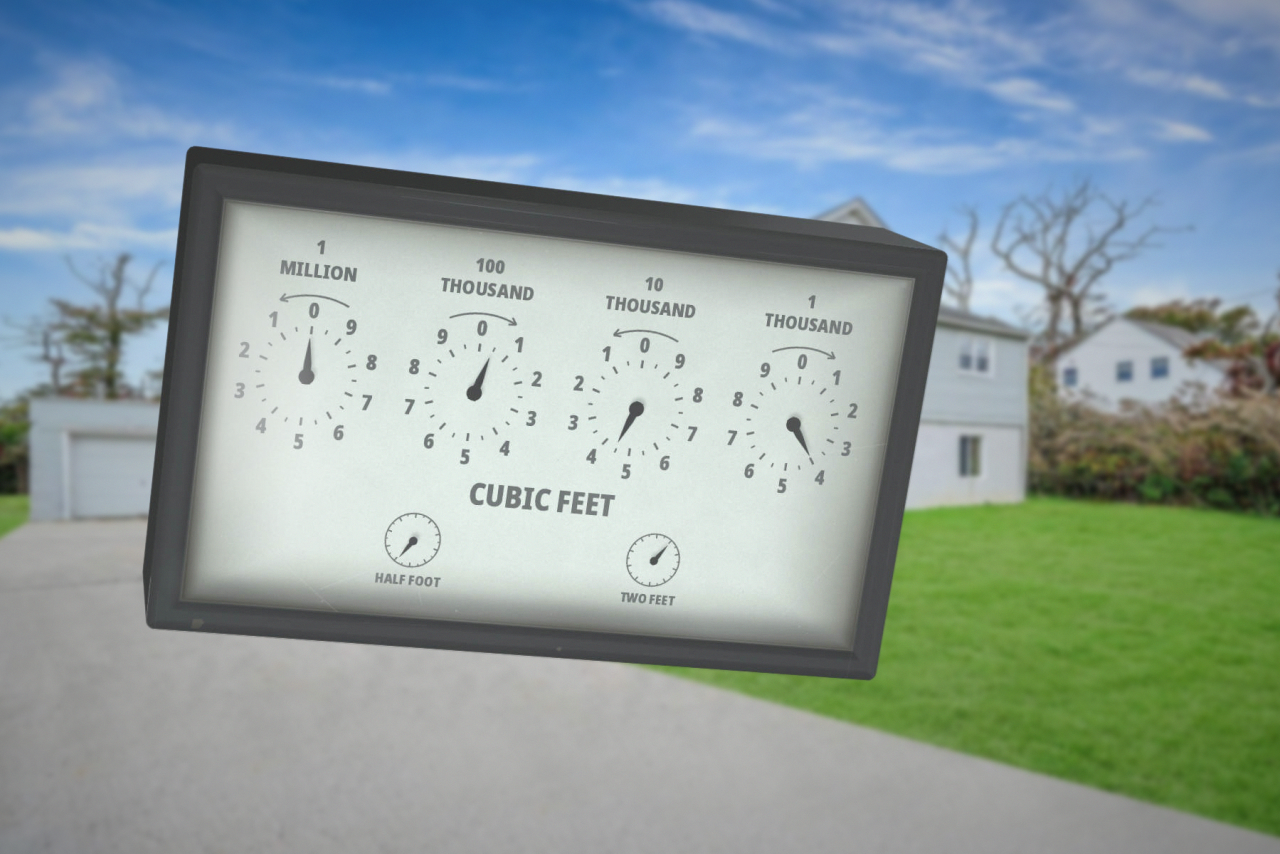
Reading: 4400 ft³
